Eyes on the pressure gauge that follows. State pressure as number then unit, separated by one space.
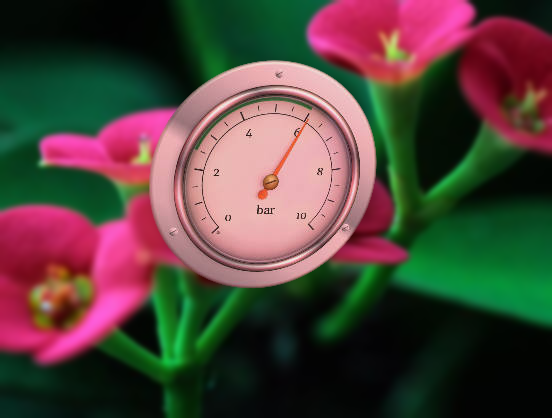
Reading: 6 bar
